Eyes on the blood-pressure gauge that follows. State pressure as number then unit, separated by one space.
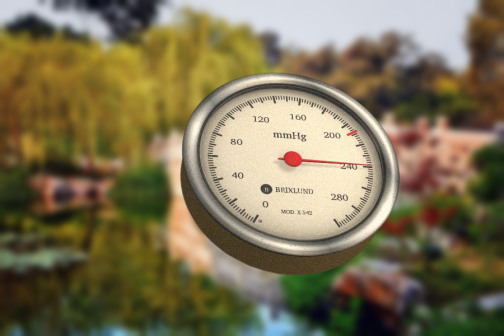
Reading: 240 mmHg
